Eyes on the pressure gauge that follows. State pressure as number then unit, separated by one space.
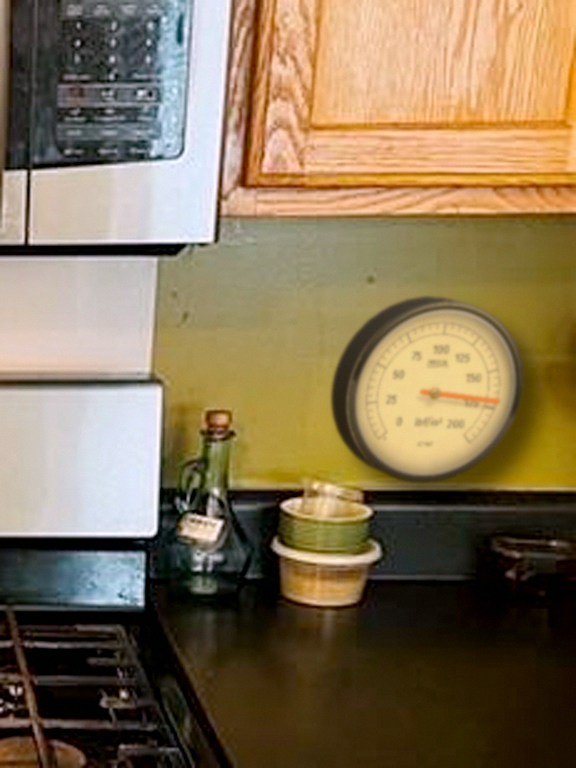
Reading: 170 psi
